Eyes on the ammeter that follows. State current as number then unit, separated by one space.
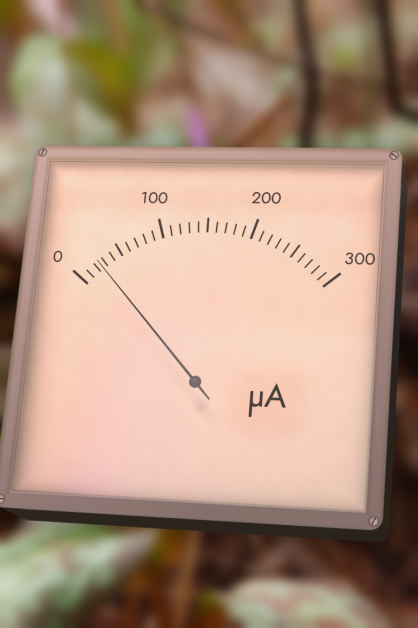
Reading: 25 µA
